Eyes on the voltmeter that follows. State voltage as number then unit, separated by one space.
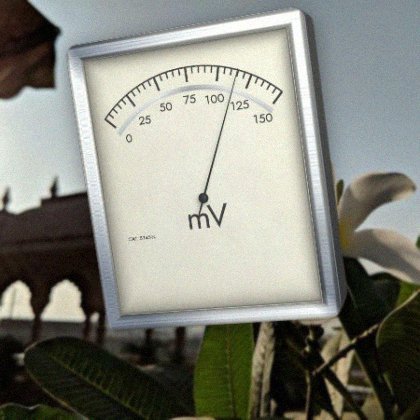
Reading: 115 mV
